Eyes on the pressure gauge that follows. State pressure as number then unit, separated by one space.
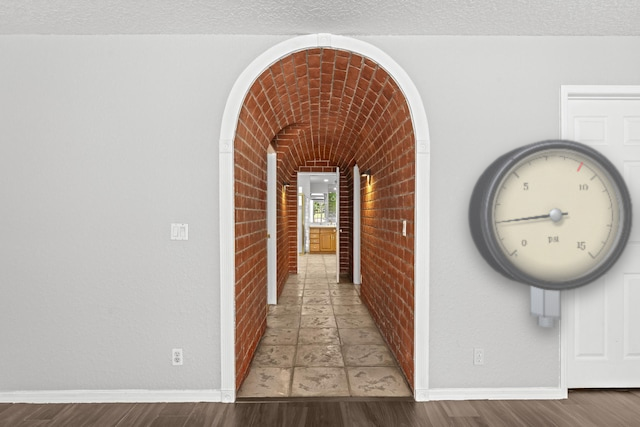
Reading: 2 psi
